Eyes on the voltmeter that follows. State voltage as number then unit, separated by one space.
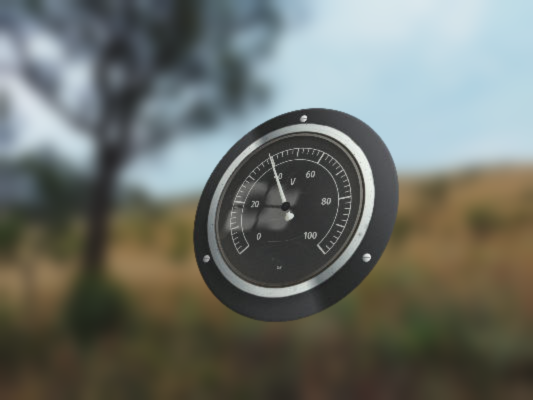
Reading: 40 V
